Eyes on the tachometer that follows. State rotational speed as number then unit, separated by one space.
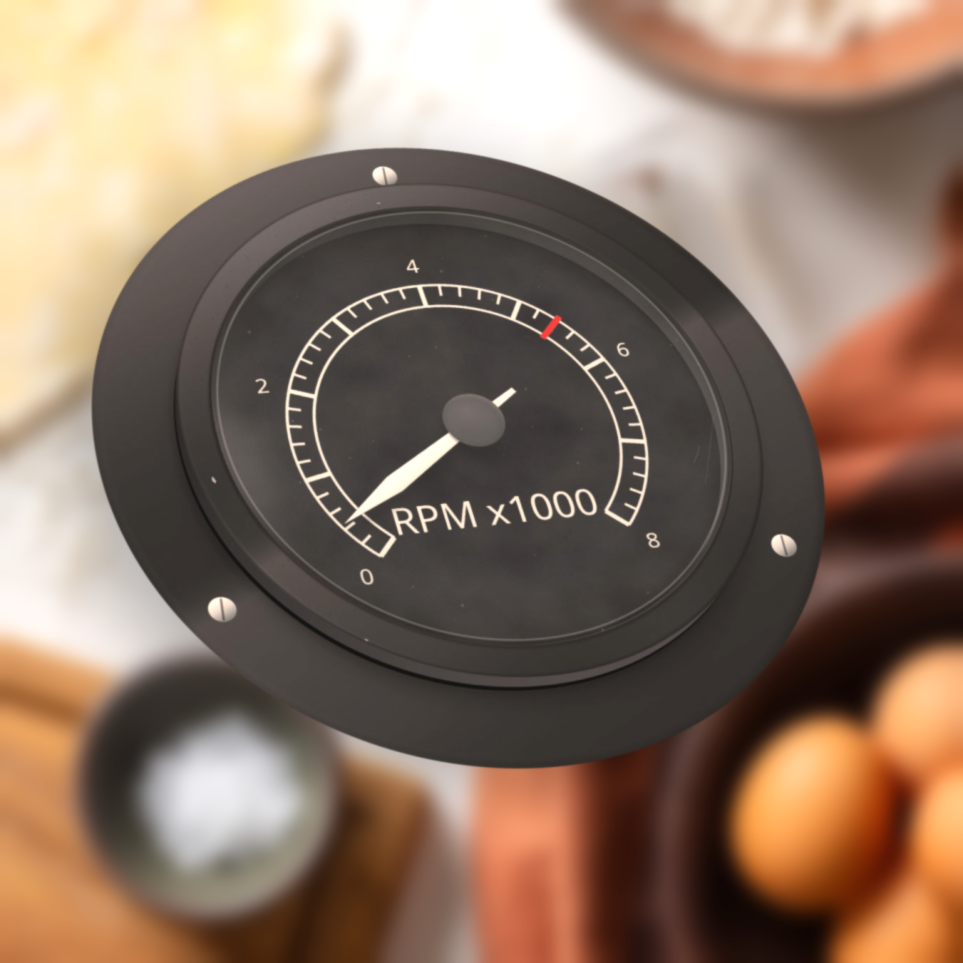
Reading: 400 rpm
